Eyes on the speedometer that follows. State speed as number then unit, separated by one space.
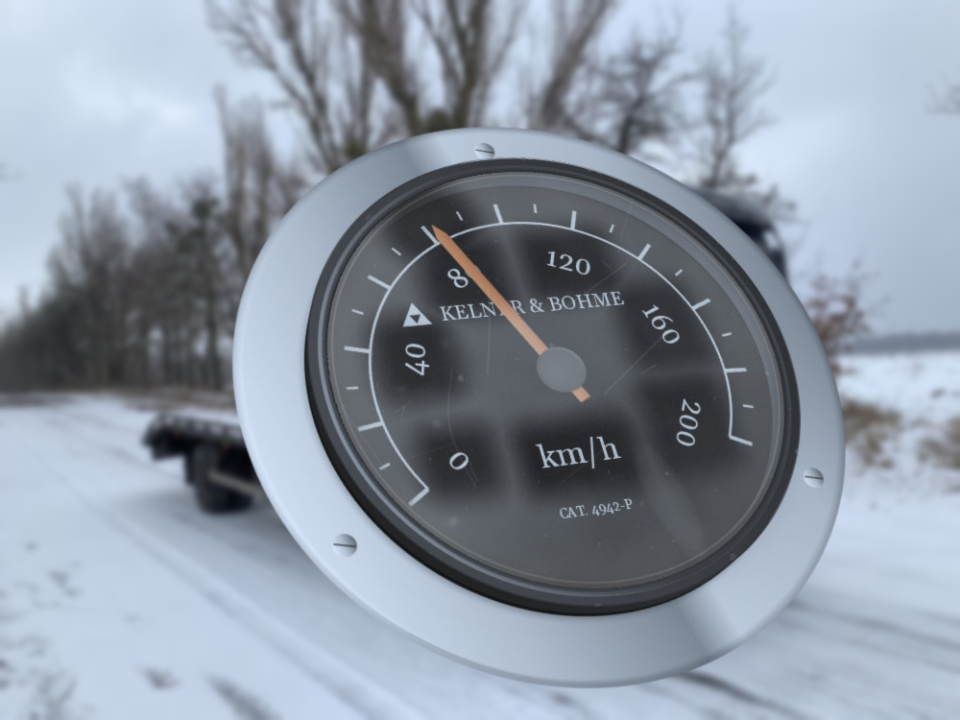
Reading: 80 km/h
